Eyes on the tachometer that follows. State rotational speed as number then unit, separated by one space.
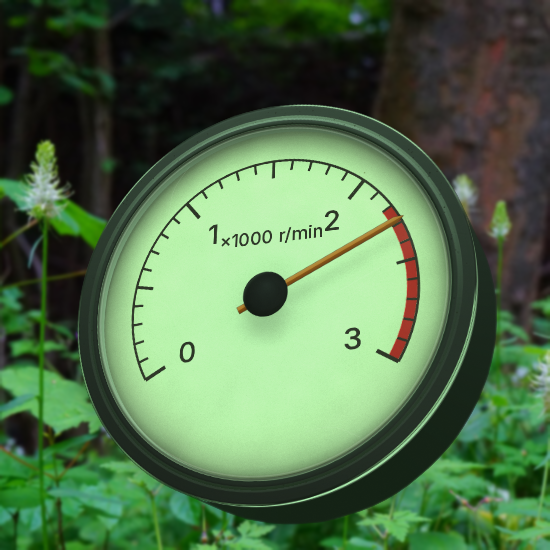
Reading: 2300 rpm
